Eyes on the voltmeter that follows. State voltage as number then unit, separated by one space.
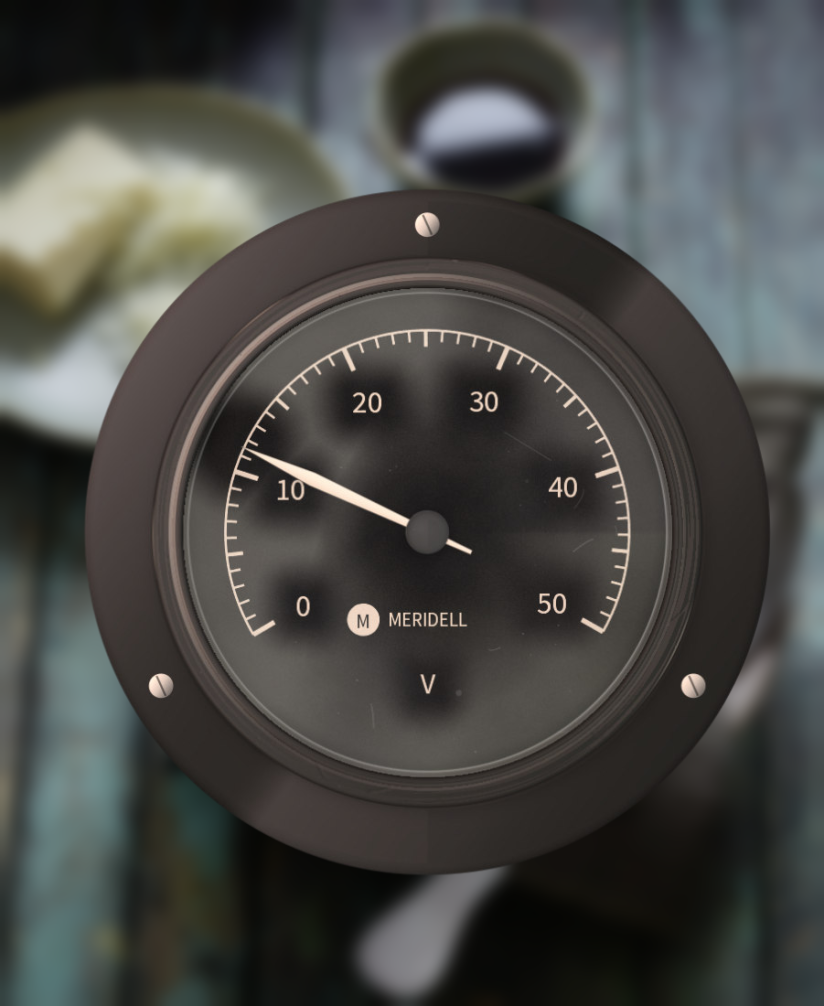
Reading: 11.5 V
